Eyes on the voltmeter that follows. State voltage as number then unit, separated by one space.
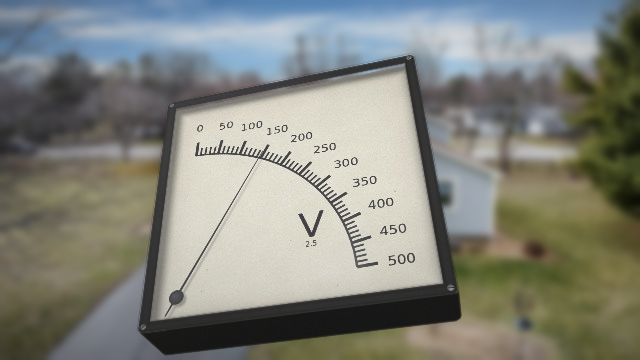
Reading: 150 V
